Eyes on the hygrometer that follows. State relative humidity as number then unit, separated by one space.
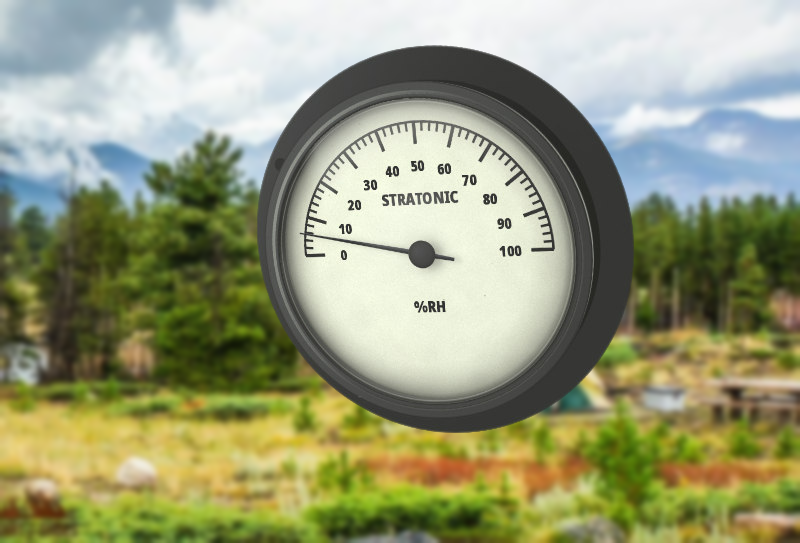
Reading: 6 %
